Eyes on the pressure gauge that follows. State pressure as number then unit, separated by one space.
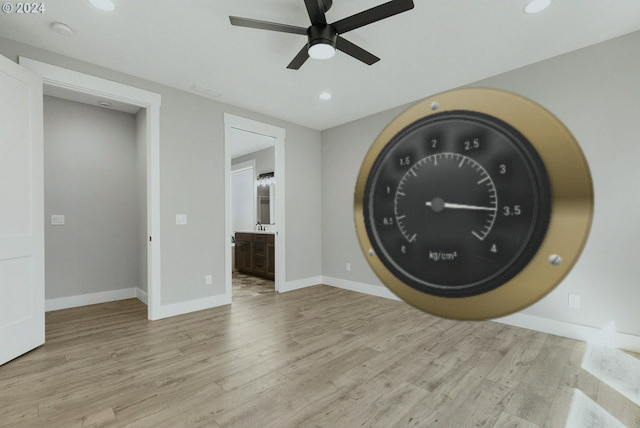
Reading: 3.5 kg/cm²
